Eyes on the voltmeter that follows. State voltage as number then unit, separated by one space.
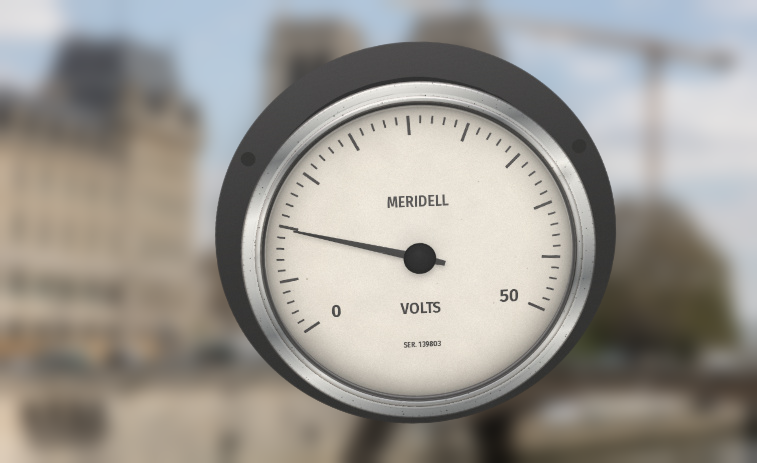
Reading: 10 V
